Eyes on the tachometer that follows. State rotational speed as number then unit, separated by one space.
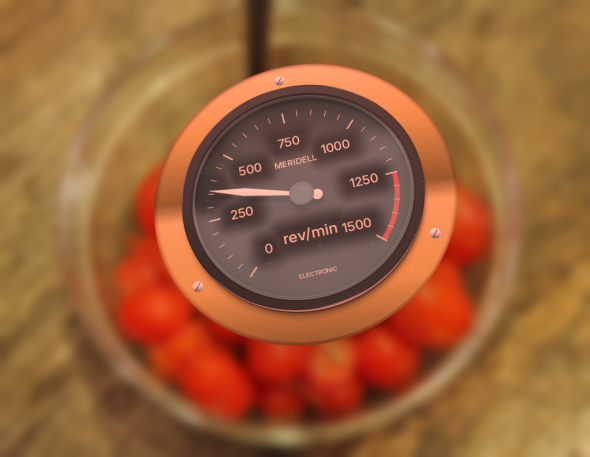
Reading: 350 rpm
